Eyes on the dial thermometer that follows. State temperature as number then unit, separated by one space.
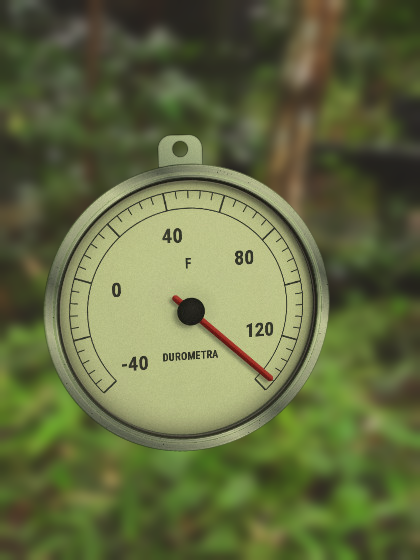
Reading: 136 °F
